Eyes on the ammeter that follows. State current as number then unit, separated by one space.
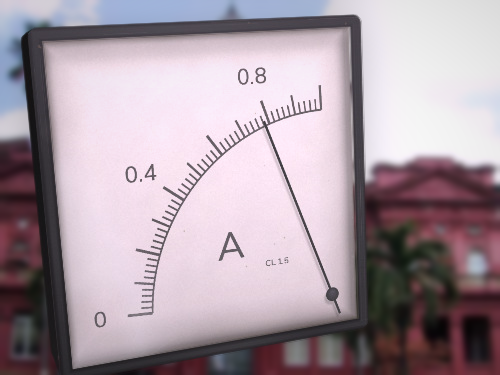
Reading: 0.78 A
